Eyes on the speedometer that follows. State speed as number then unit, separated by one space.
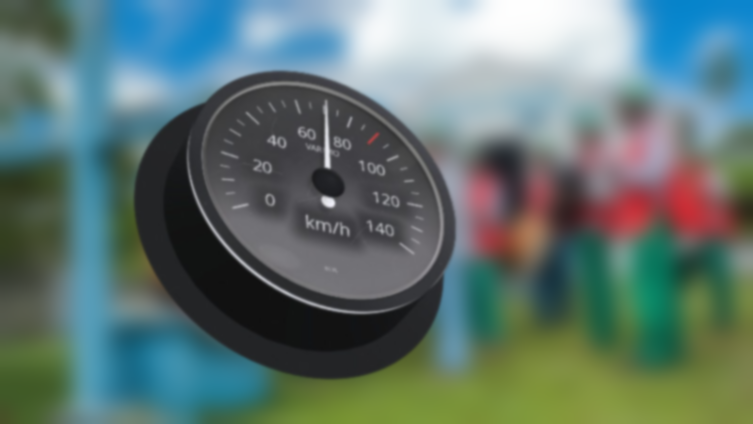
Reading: 70 km/h
